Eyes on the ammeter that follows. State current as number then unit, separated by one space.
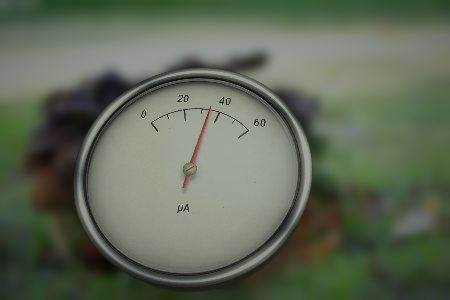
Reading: 35 µA
